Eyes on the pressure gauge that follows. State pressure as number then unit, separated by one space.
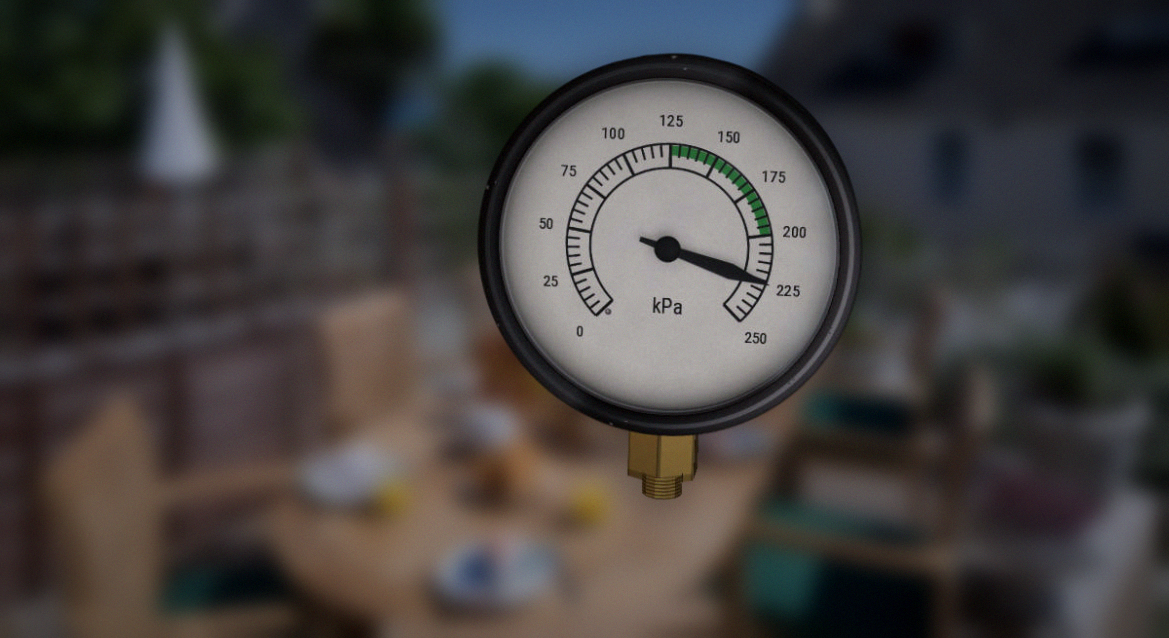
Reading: 225 kPa
